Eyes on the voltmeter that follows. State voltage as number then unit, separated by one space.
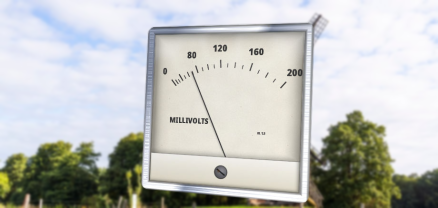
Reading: 70 mV
